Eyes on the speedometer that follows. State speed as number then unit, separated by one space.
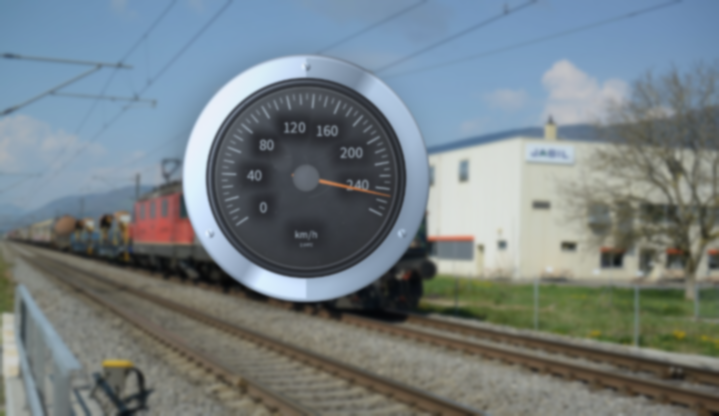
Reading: 245 km/h
